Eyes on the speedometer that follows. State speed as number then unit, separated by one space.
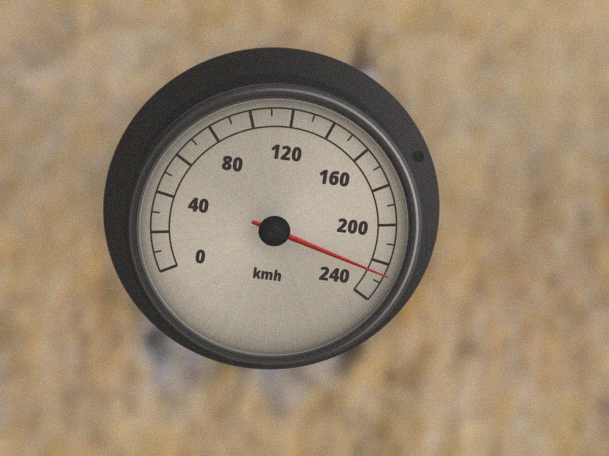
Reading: 225 km/h
